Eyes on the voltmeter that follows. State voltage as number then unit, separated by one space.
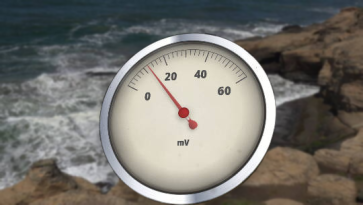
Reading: 12 mV
